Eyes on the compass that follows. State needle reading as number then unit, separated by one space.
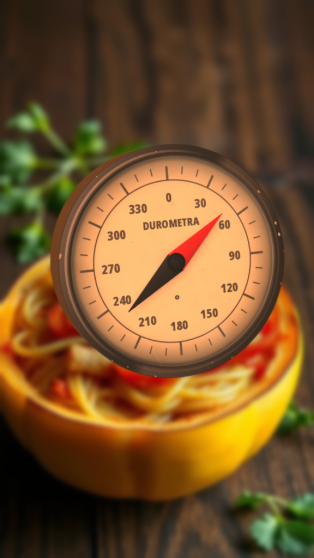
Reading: 50 °
